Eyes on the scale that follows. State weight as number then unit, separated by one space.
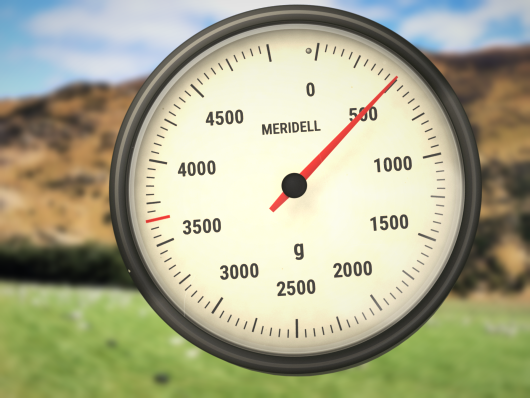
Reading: 500 g
